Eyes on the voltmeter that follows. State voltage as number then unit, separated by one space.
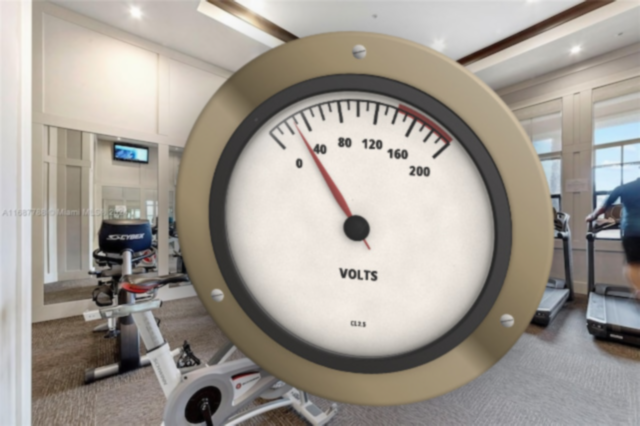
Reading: 30 V
